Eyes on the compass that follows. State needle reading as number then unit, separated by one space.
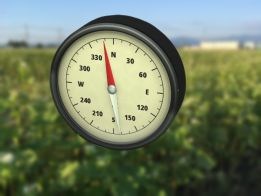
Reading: 350 °
